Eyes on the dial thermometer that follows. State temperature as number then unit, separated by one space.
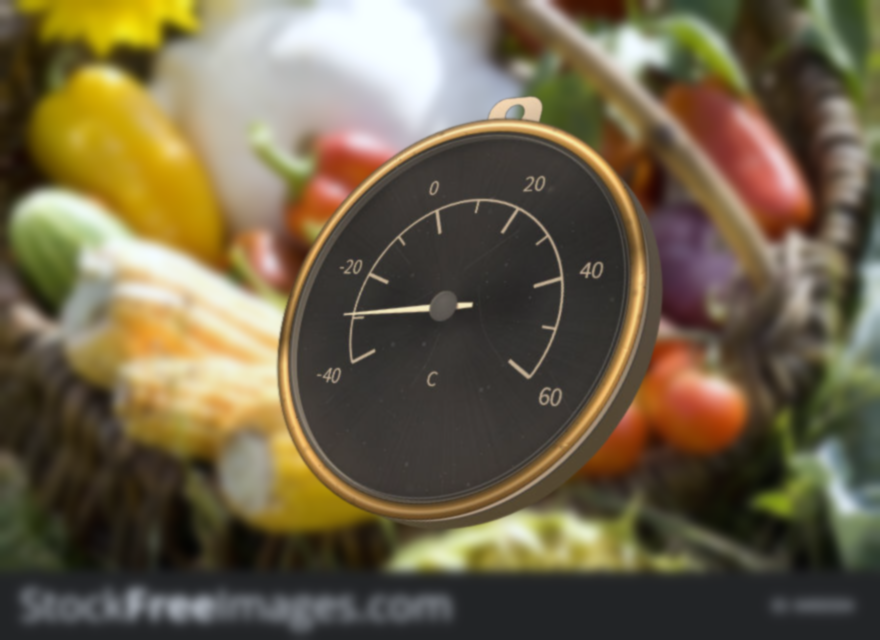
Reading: -30 °C
